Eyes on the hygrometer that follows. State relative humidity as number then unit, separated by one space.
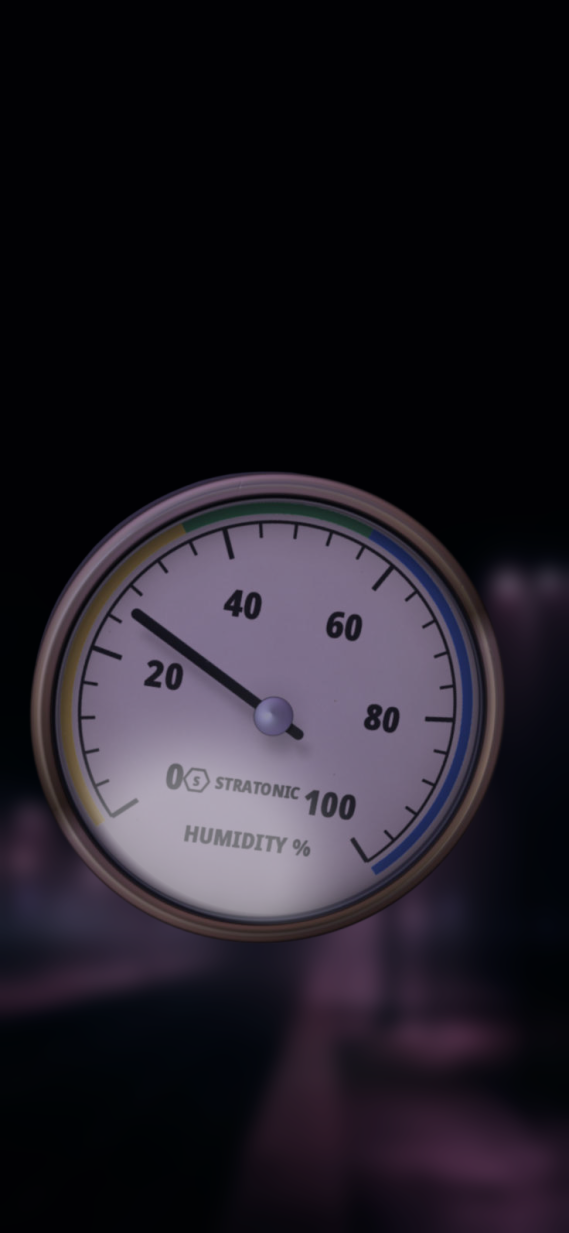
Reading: 26 %
